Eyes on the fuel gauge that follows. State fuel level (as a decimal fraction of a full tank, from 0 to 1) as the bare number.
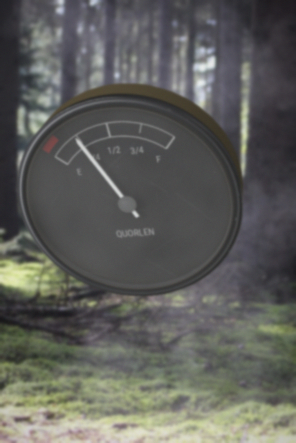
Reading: 0.25
